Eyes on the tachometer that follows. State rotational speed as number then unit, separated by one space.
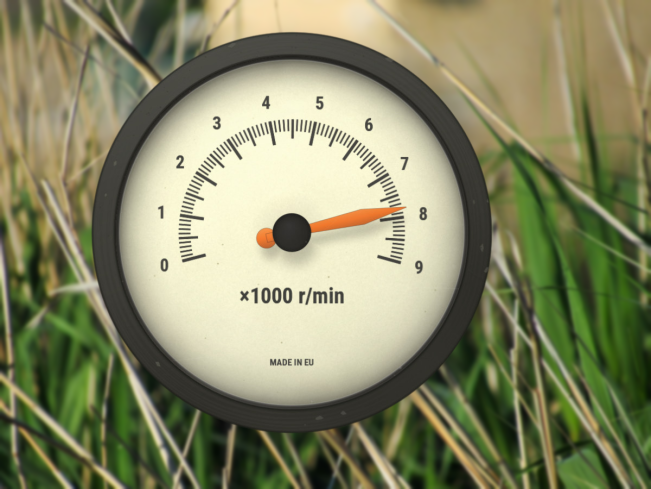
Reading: 7800 rpm
